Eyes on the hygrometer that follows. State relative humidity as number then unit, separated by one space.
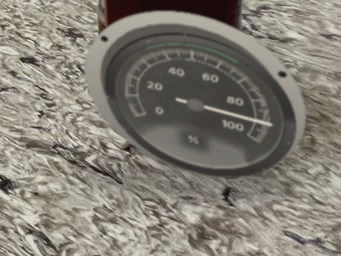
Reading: 90 %
